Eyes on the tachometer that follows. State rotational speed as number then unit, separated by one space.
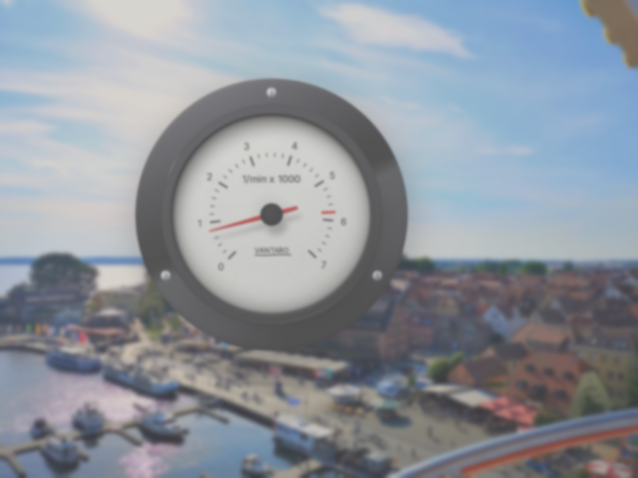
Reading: 800 rpm
